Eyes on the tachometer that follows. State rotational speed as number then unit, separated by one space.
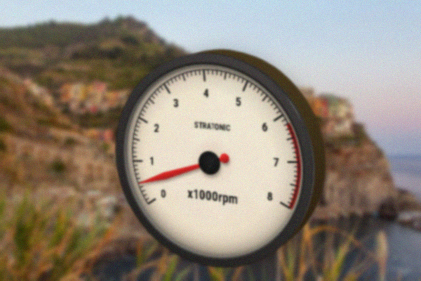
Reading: 500 rpm
